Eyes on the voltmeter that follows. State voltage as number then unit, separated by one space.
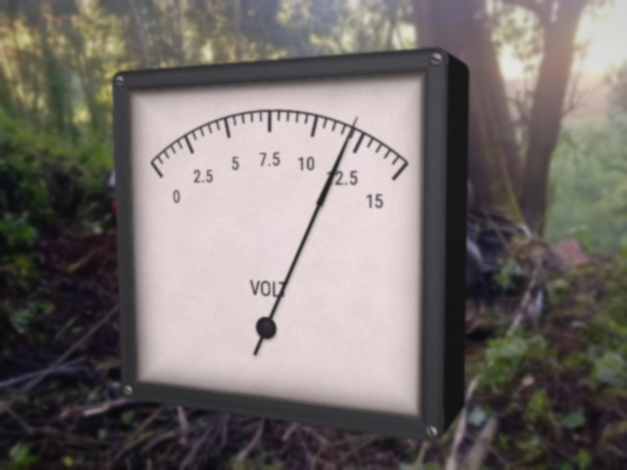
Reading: 12 V
